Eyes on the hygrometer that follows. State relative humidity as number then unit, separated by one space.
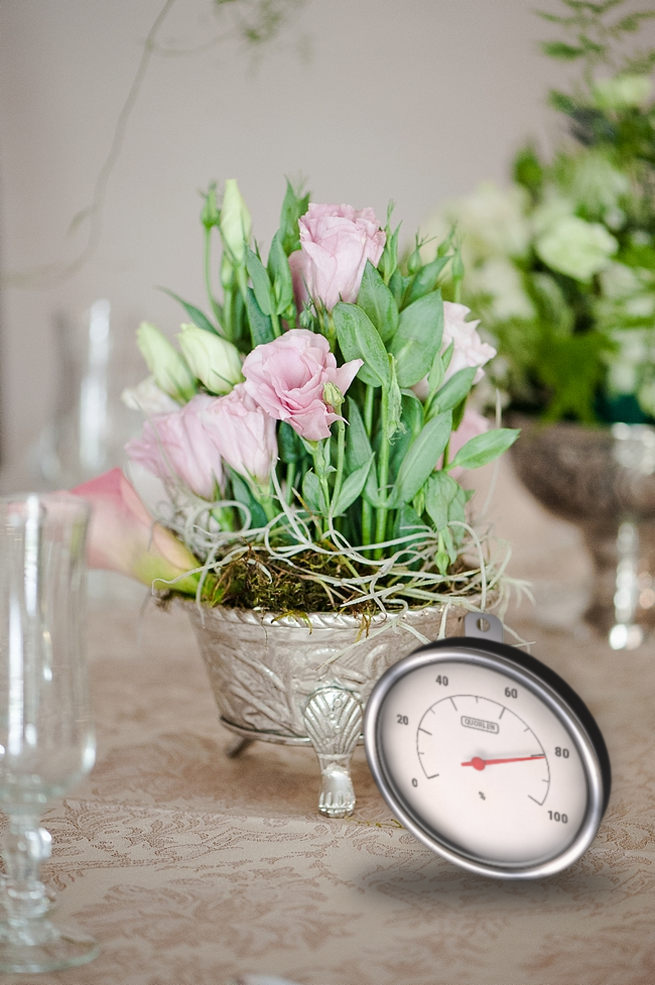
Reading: 80 %
